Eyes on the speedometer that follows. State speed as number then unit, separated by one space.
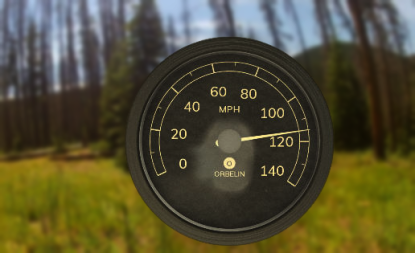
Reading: 115 mph
